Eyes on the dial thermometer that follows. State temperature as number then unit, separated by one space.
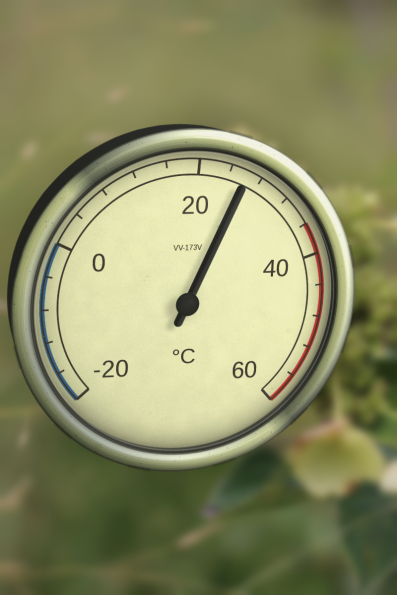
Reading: 26 °C
